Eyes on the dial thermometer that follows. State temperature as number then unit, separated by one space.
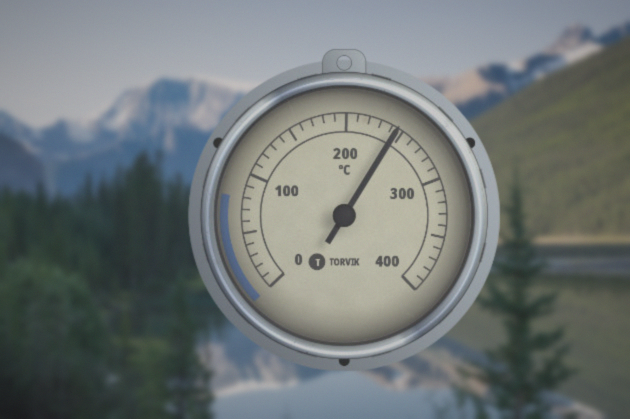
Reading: 245 °C
